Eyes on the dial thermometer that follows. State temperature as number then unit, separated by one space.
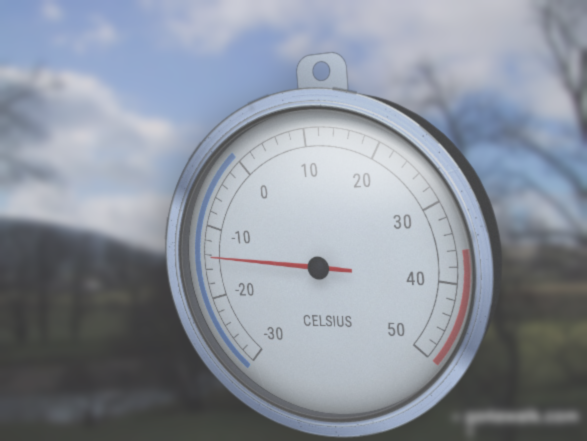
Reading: -14 °C
